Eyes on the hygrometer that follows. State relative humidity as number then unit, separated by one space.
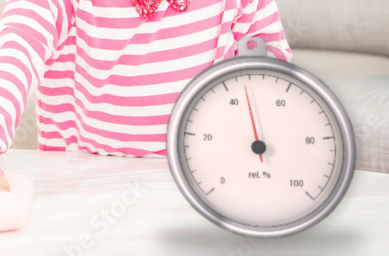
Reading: 46 %
